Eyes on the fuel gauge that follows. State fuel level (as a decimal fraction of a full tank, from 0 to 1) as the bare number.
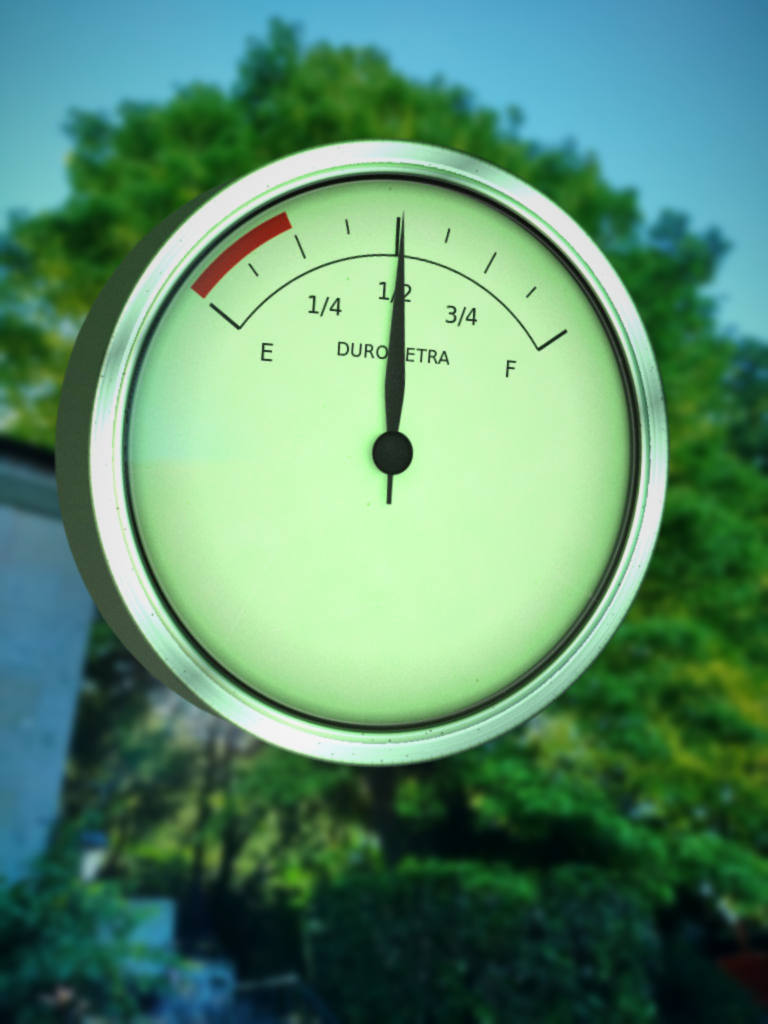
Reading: 0.5
